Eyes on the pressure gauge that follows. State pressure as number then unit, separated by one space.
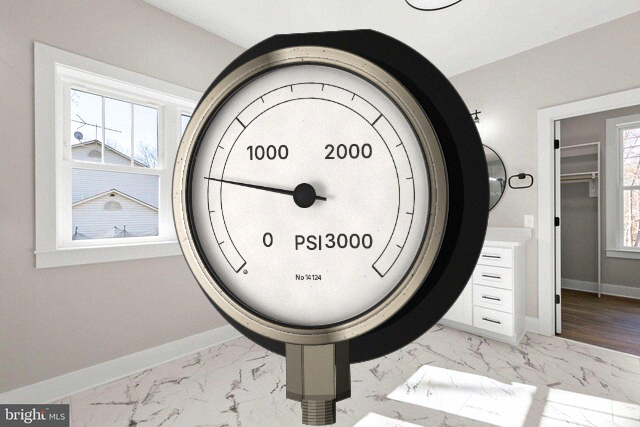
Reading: 600 psi
